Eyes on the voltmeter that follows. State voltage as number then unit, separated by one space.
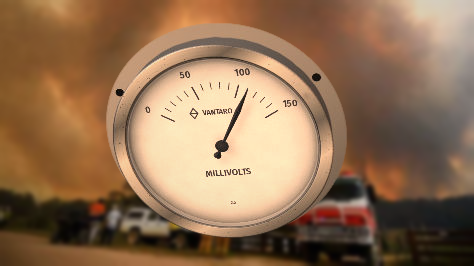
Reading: 110 mV
